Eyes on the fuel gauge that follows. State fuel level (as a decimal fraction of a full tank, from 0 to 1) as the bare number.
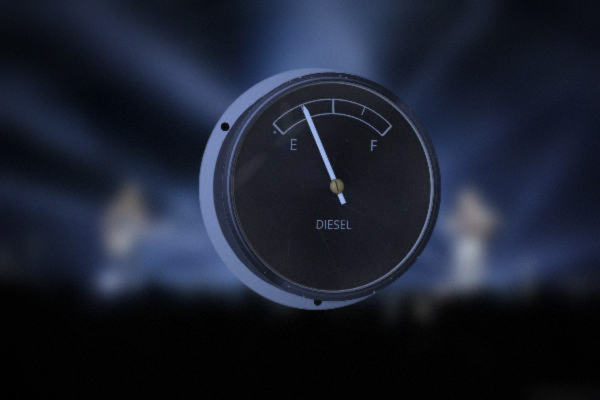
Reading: 0.25
